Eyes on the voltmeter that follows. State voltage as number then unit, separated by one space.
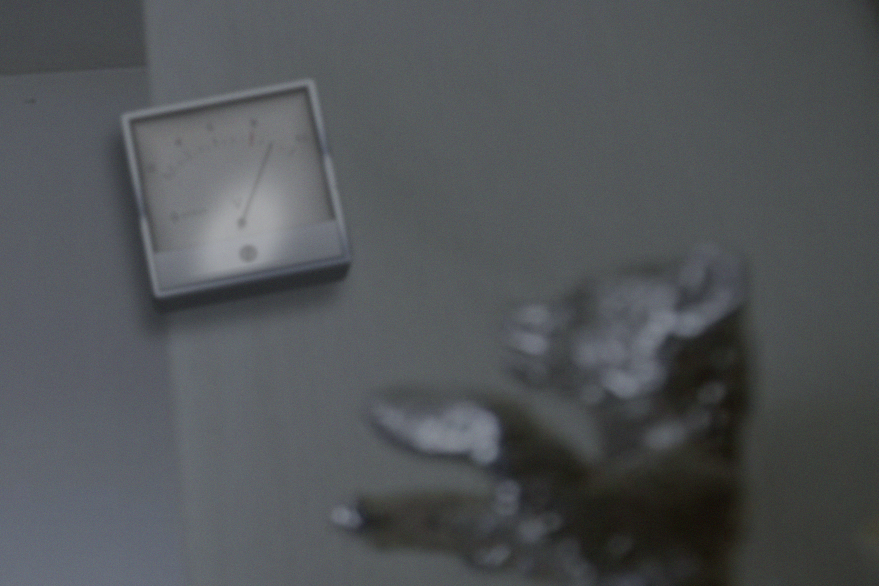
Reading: 9 V
